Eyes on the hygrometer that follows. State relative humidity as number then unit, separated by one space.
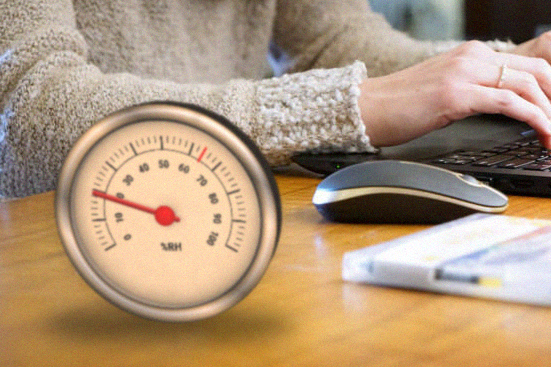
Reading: 20 %
